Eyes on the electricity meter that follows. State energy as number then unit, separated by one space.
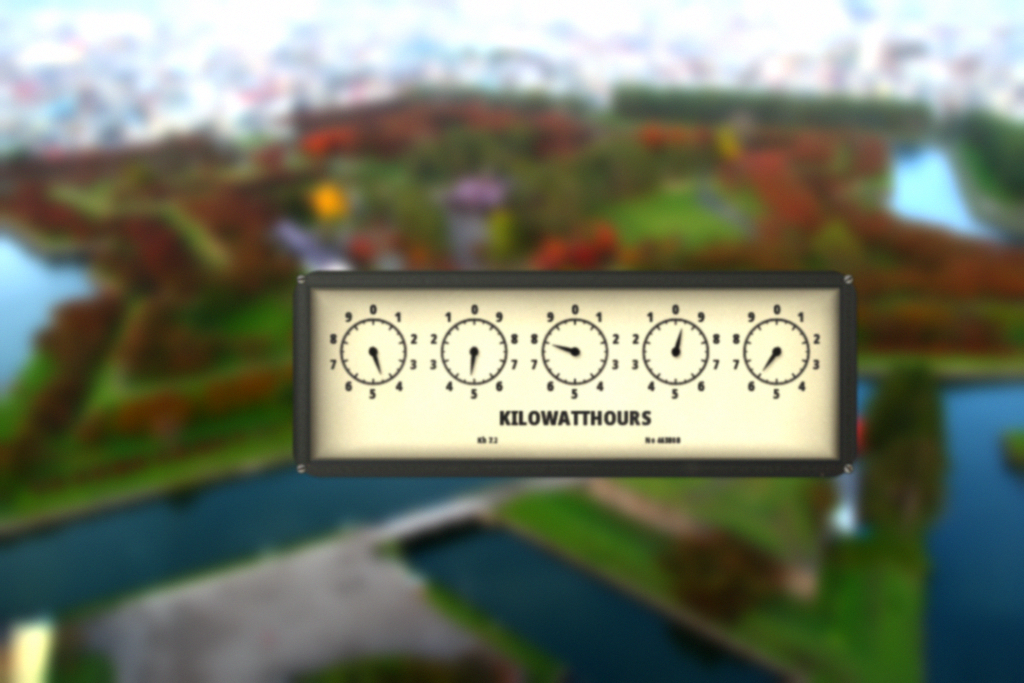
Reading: 44796 kWh
